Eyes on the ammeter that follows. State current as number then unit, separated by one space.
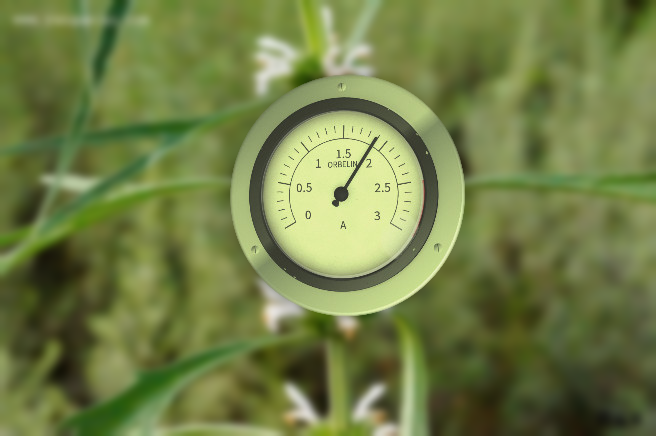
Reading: 1.9 A
